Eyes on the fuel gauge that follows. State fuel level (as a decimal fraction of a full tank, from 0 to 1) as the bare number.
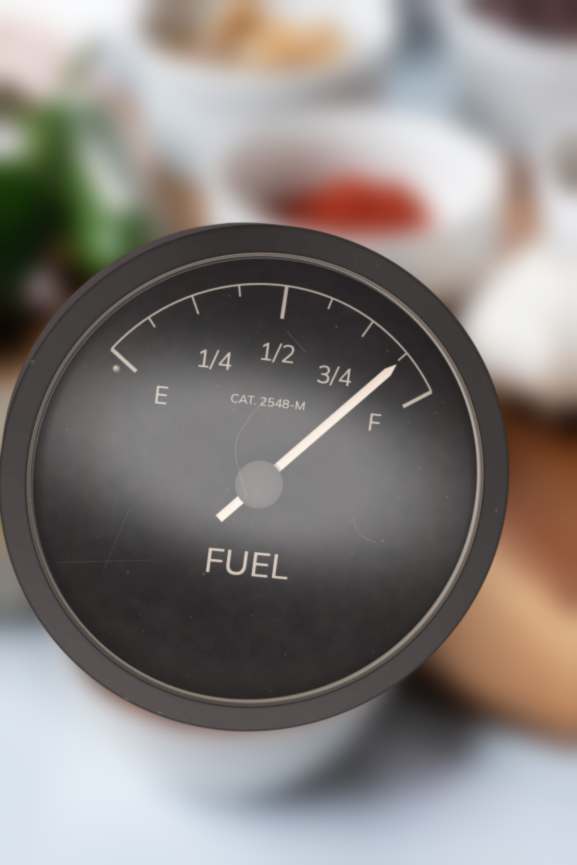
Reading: 0.875
